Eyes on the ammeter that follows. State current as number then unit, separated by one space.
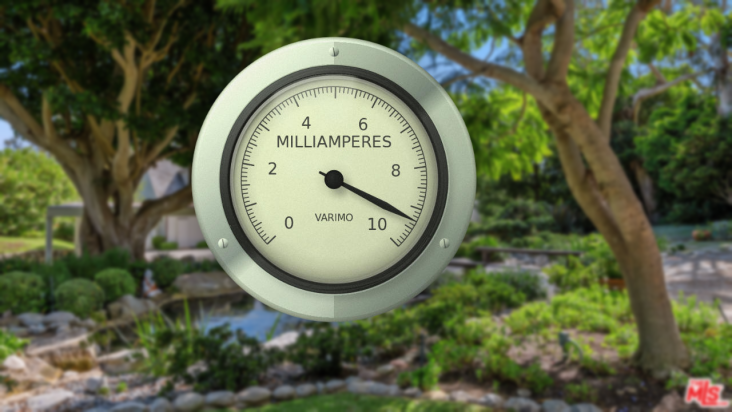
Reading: 9.3 mA
